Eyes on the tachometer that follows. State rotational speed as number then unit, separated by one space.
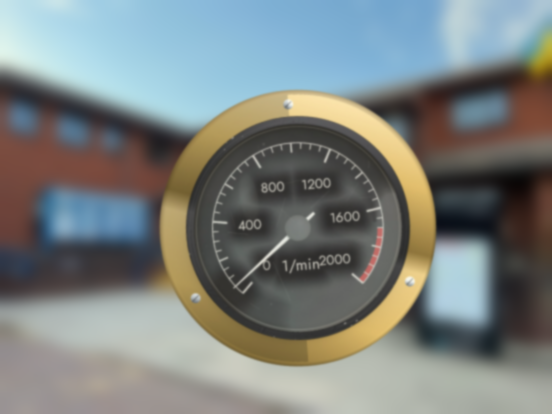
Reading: 50 rpm
